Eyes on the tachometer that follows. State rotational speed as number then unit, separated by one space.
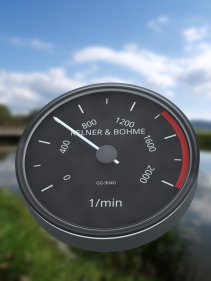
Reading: 600 rpm
